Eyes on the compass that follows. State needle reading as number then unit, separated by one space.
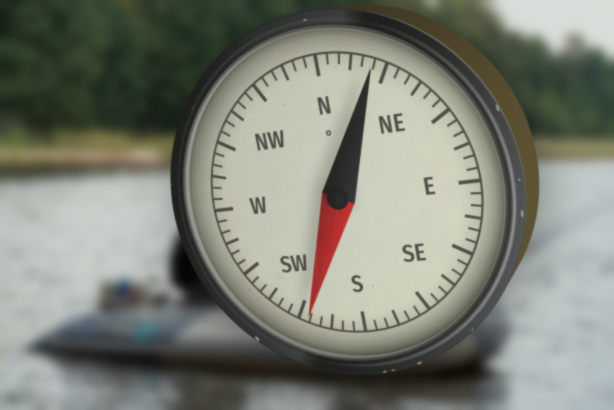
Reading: 205 °
